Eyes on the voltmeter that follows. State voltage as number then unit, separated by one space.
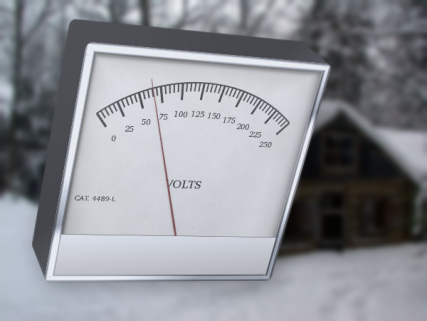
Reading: 65 V
